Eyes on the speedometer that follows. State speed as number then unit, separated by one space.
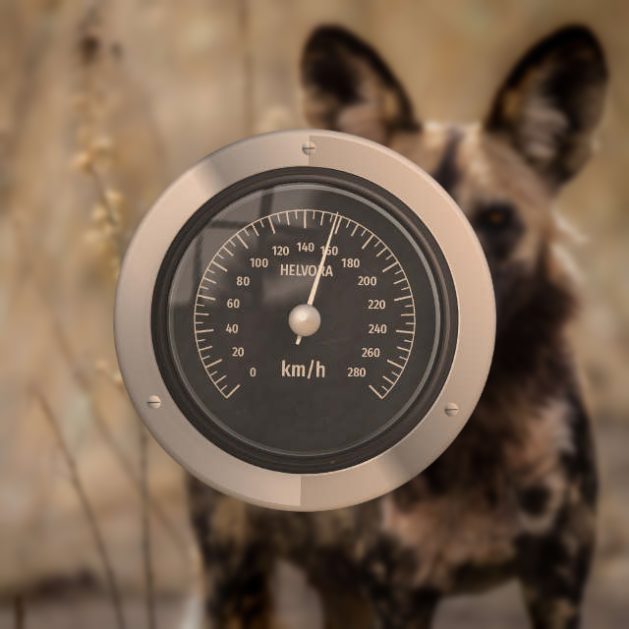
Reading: 157.5 km/h
